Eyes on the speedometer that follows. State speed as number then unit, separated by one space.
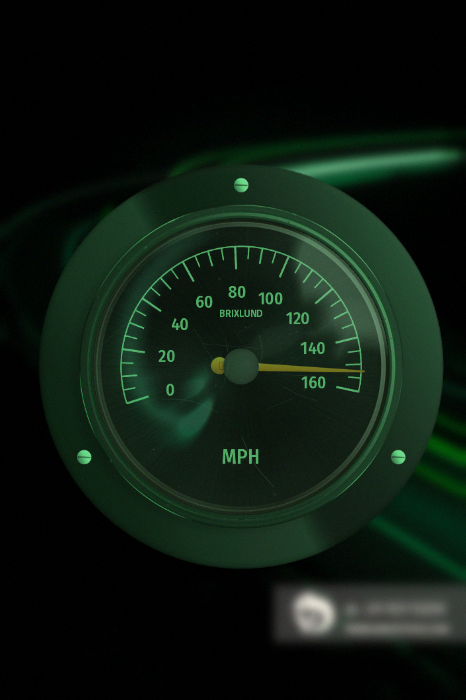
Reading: 152.5 mph
